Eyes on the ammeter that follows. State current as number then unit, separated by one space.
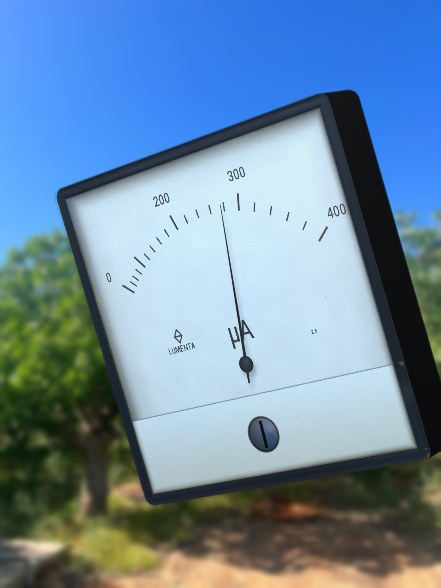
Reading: 280 µA
